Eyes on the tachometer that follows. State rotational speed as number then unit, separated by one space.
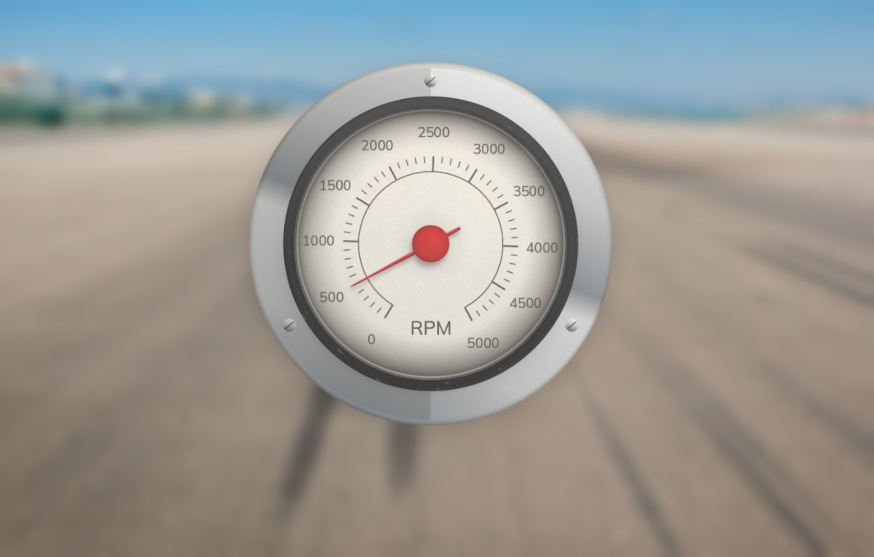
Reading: 500 rpm
